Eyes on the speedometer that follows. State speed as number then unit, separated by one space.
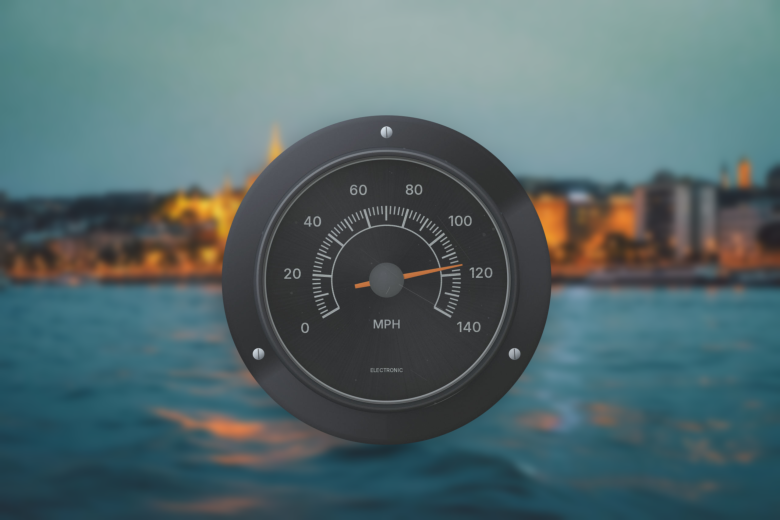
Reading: 116 mph
